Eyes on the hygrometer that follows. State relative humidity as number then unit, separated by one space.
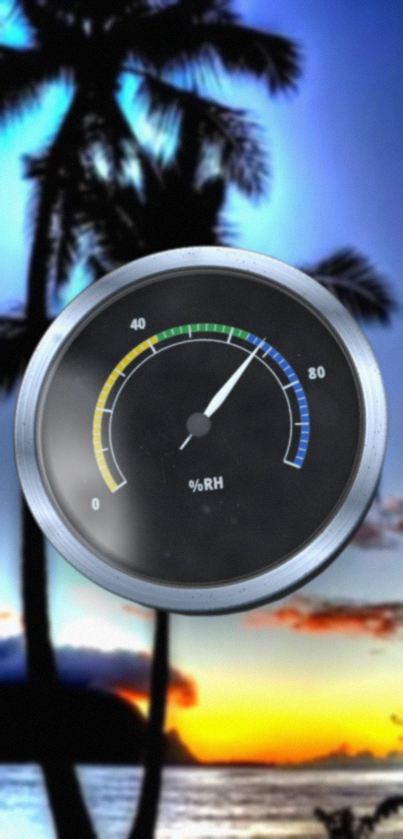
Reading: 68 %
